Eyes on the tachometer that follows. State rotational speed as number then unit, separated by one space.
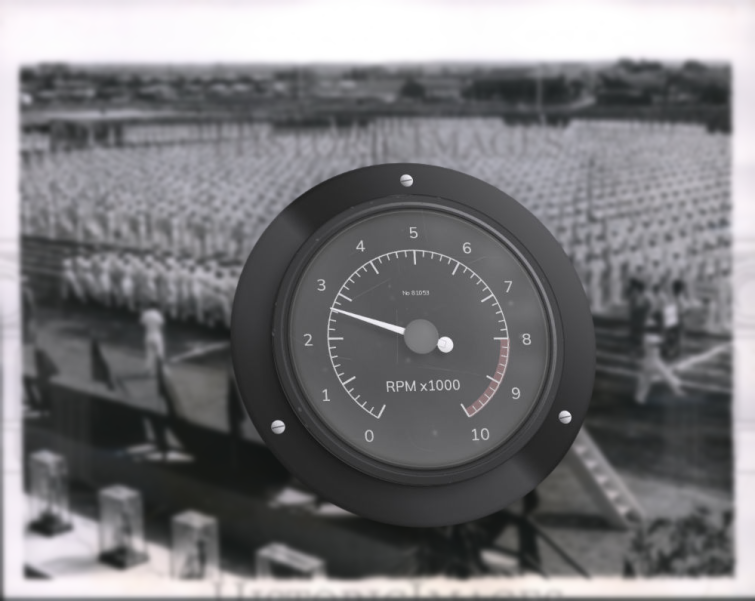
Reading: 2600 rpm
